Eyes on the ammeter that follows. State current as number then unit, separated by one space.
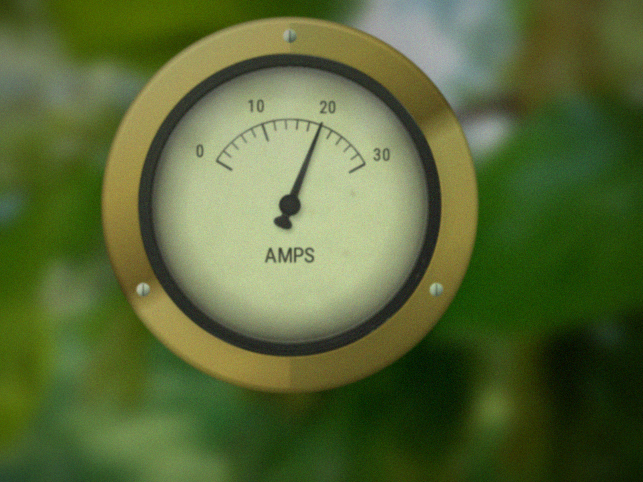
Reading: 20 A
